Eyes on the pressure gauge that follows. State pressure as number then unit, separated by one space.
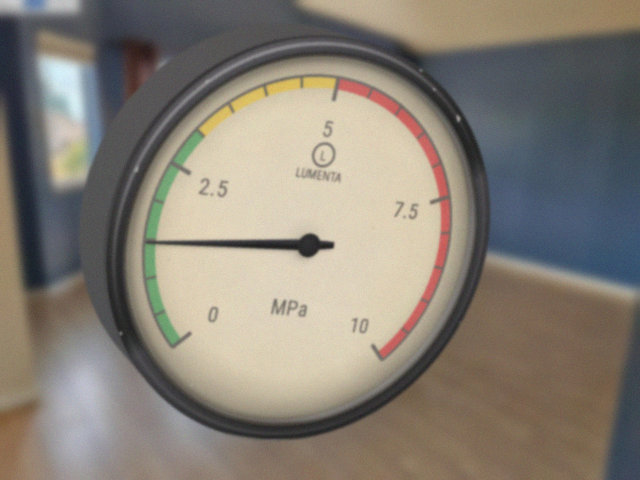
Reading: 1.5 MPa
